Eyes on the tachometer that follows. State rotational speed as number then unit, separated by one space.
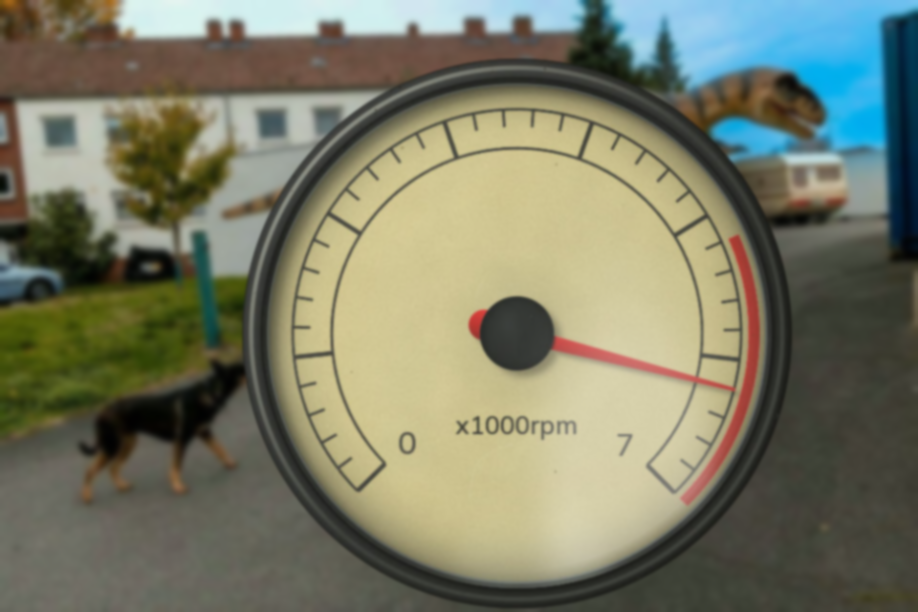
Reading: 6200 rpm
